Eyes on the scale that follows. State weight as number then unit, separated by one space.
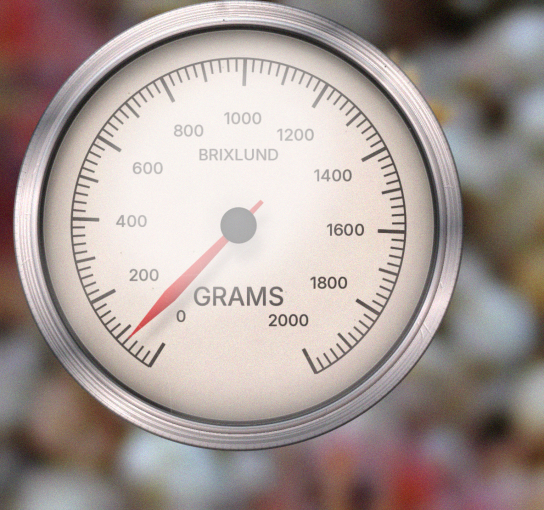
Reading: 80 g
